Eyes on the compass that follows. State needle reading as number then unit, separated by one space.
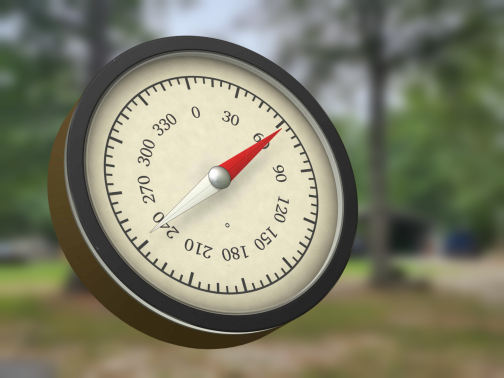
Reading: 62.5 °
